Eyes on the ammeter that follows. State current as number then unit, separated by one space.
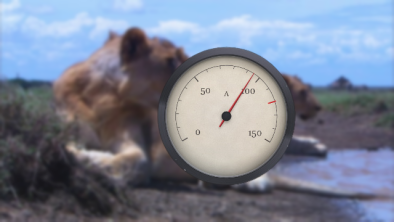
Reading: 95 A
